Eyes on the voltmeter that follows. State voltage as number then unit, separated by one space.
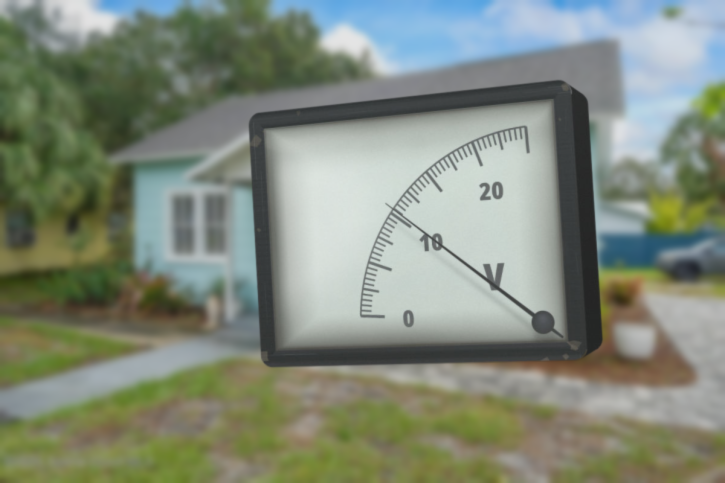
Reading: 10.5 V
